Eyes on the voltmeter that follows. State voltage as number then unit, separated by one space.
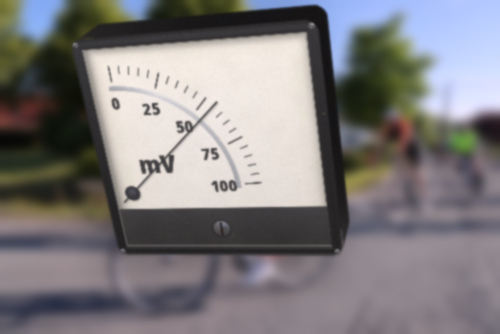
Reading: 55 mV
